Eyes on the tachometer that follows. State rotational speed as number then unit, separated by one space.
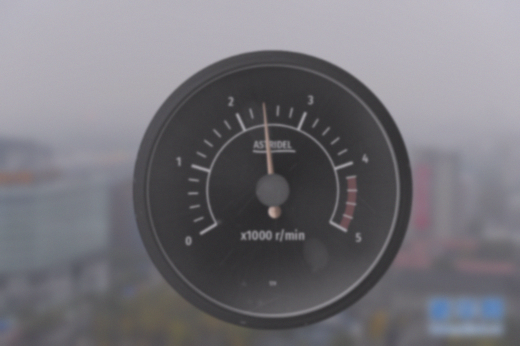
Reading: 2400 rpm
